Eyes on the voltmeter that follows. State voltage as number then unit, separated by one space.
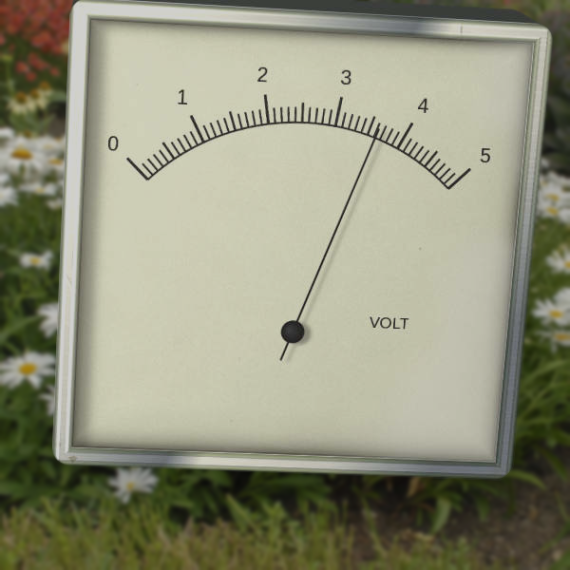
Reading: 3.6 V
